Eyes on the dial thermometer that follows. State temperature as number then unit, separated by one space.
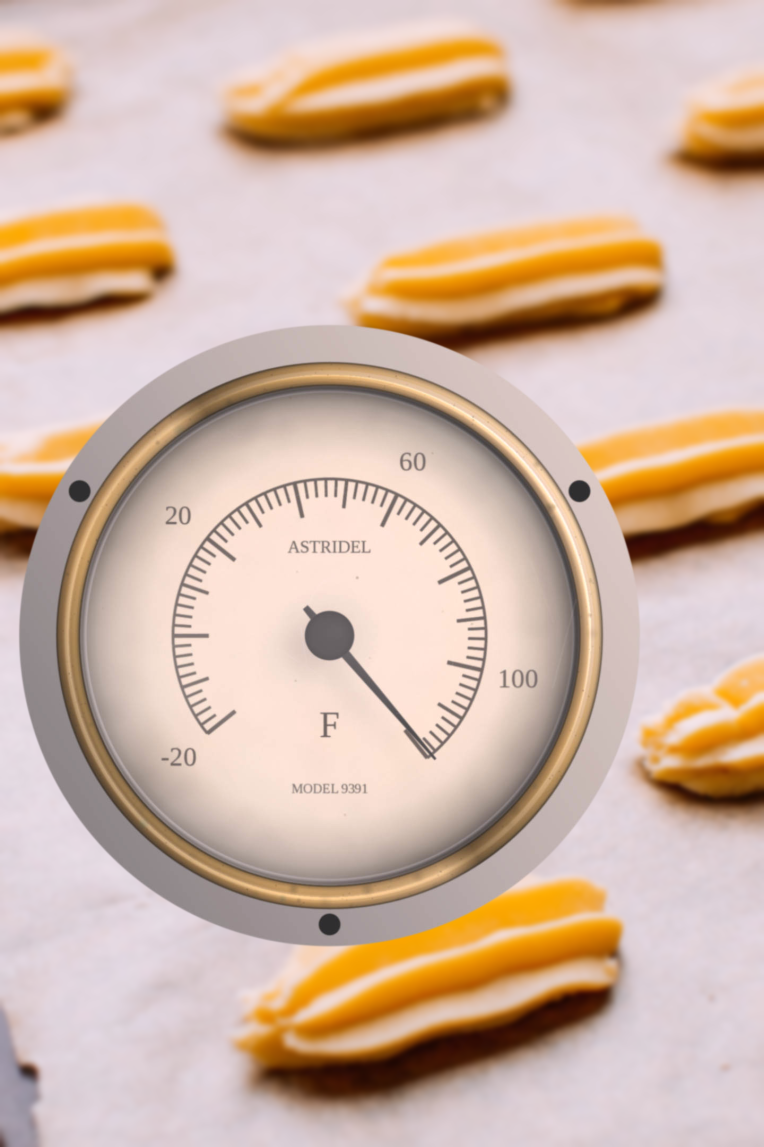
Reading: 119 °F
